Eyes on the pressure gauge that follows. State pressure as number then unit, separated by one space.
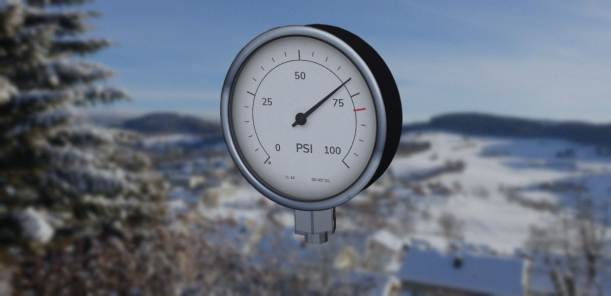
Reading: 70 psi
